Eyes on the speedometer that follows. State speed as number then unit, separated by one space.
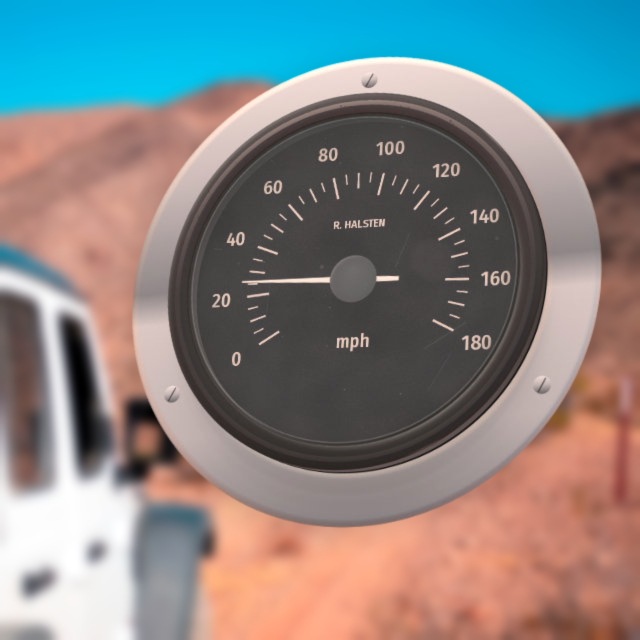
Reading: 25 mph
